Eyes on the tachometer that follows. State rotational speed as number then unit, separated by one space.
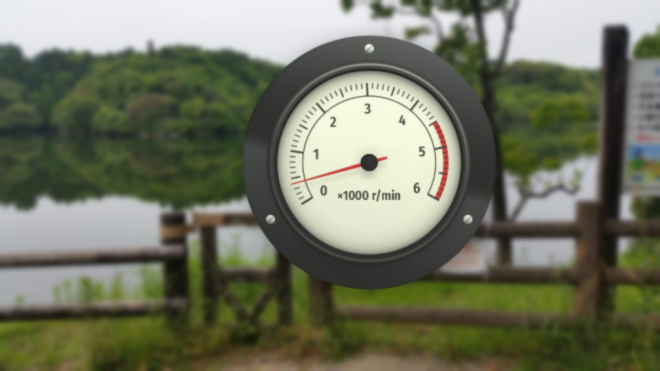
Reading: 400 rpm
